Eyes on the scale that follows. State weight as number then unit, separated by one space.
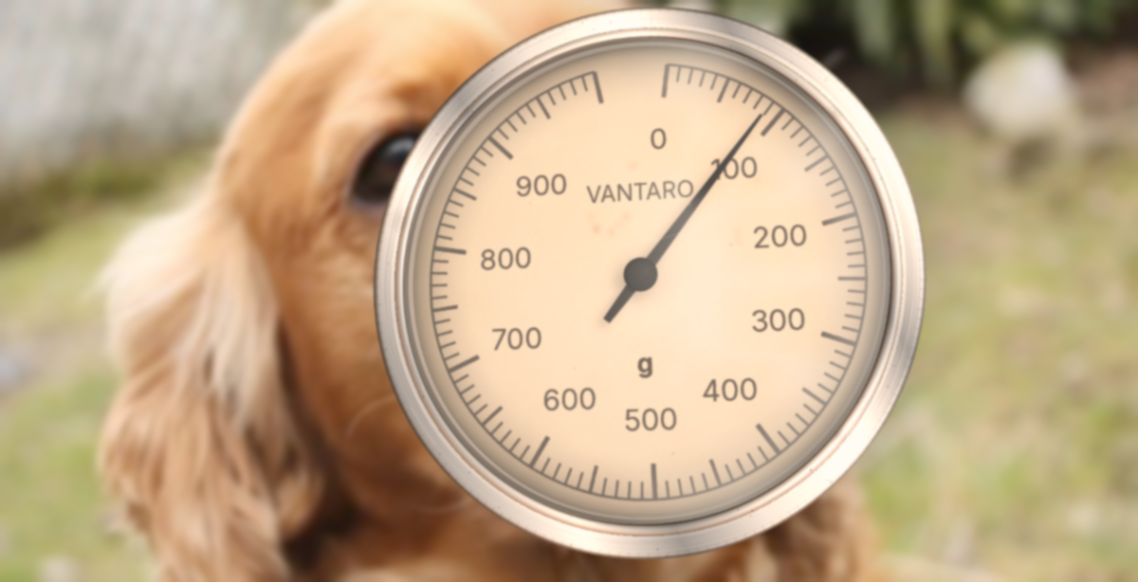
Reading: 90 g
